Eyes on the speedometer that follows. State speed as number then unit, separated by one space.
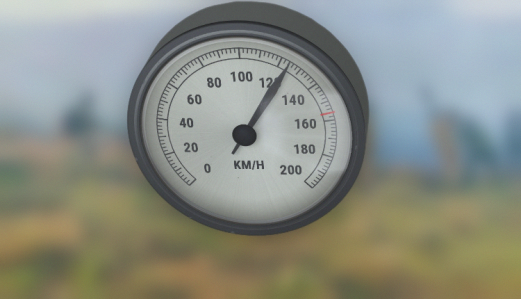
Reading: 124 km/h
